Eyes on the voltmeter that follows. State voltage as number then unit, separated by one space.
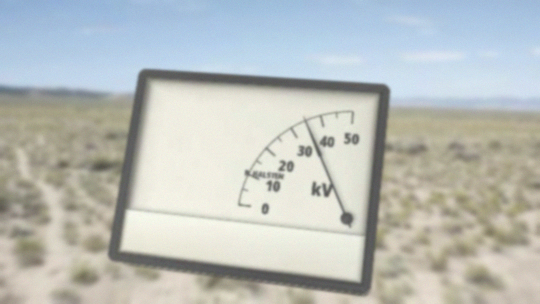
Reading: 35 kV
